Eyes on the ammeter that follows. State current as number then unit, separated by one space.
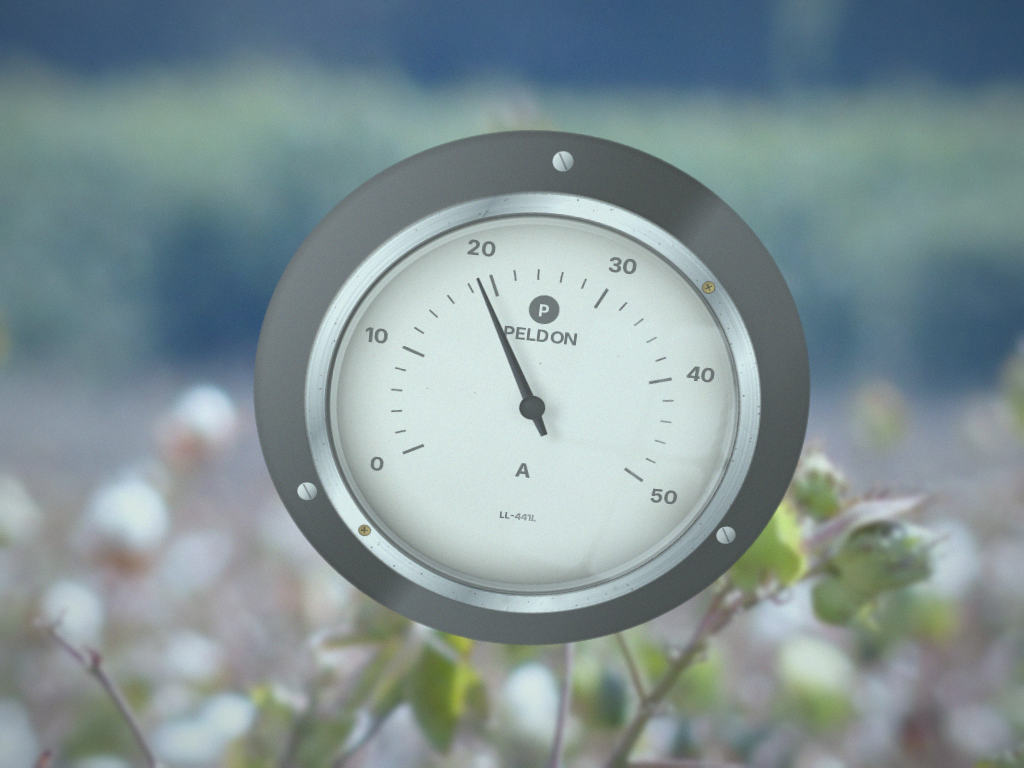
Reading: 19 A
